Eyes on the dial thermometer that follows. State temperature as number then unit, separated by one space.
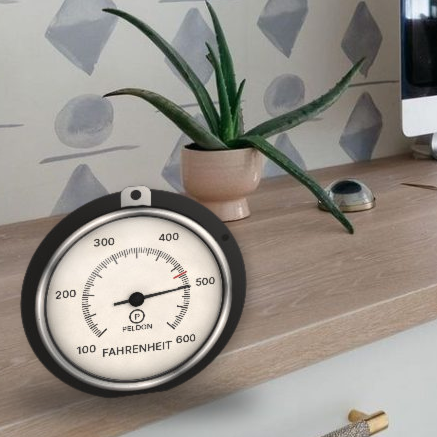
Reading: 500 °F
